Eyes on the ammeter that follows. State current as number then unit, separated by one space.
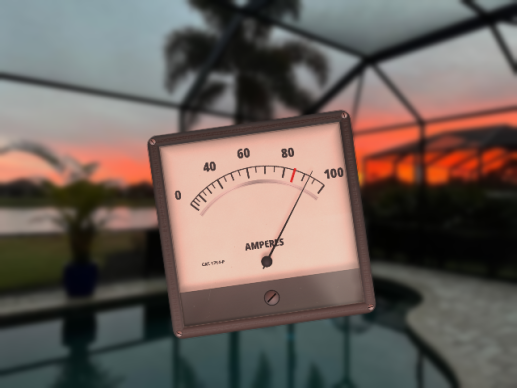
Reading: 92.5 A
